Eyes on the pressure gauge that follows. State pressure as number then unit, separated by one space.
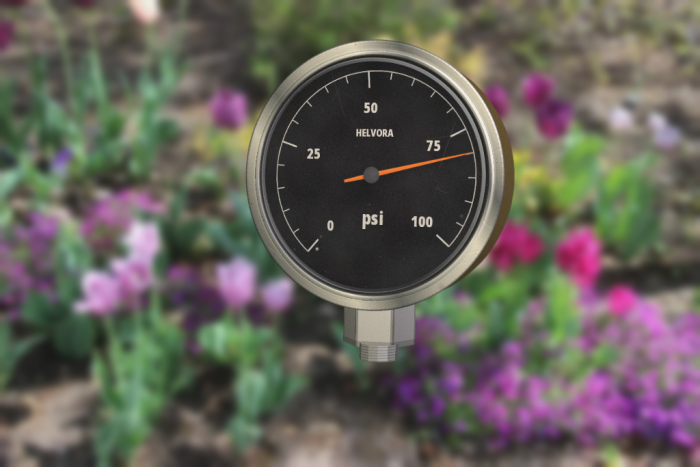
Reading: 80 psi
